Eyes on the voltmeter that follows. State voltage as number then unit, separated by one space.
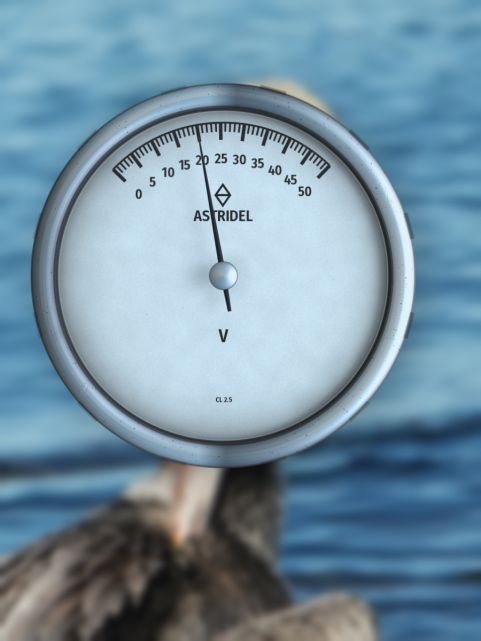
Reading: 20 V
